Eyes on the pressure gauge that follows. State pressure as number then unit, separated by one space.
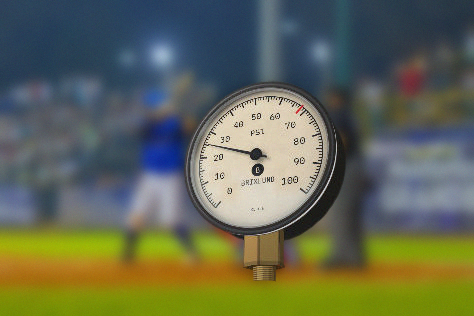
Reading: 25 psi
